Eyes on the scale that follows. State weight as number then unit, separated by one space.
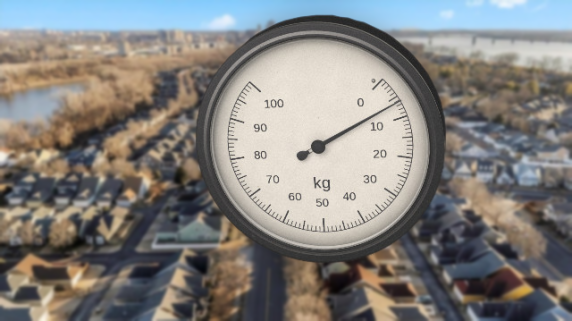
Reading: 6 kg
